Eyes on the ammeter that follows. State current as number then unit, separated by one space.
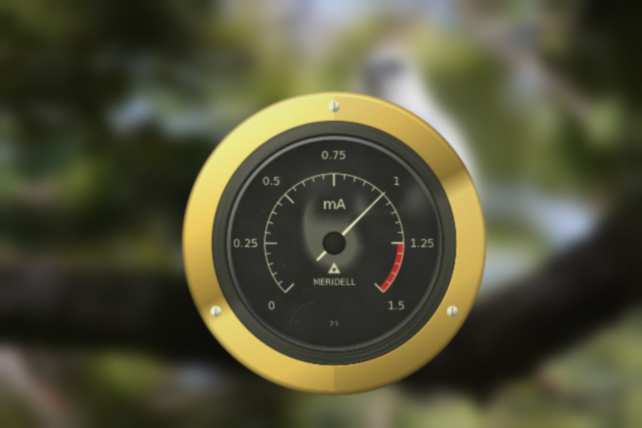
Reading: 1 mA
